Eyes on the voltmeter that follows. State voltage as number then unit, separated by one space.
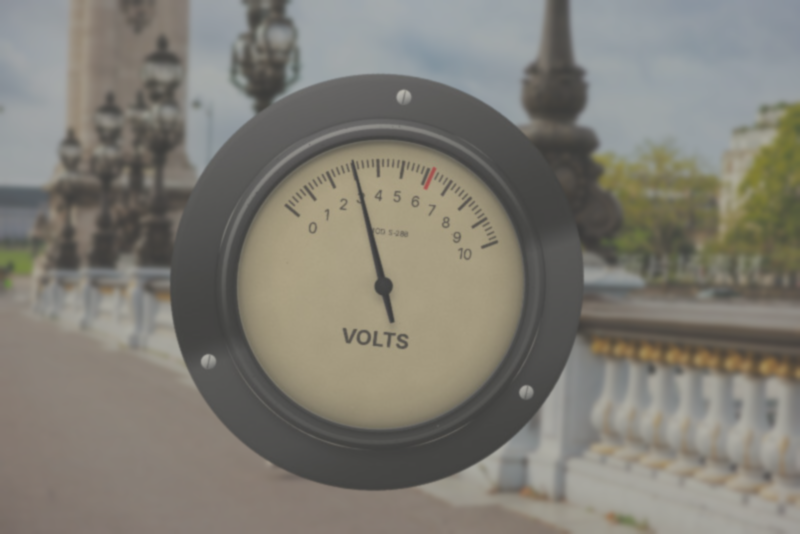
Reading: 3 V
